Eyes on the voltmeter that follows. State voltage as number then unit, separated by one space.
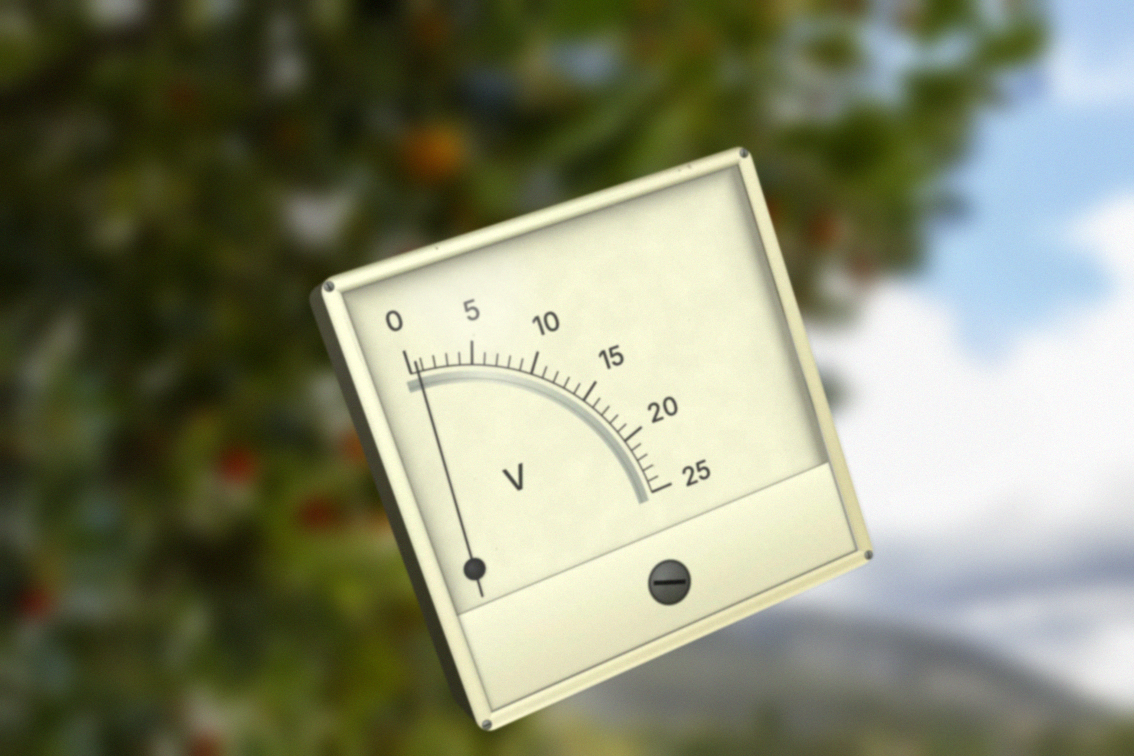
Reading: 0.5 V
